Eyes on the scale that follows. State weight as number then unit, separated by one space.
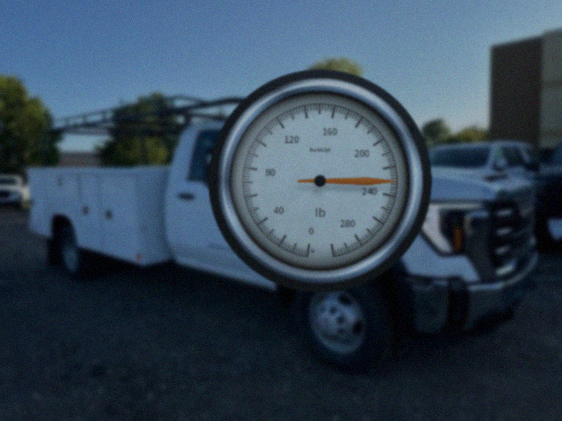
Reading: 230 lb
